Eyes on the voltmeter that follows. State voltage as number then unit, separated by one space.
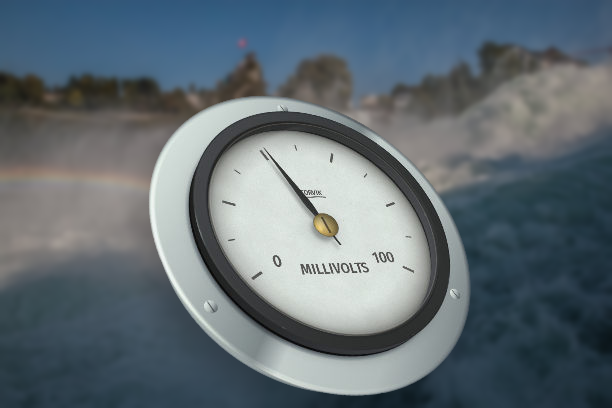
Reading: 40 mV
